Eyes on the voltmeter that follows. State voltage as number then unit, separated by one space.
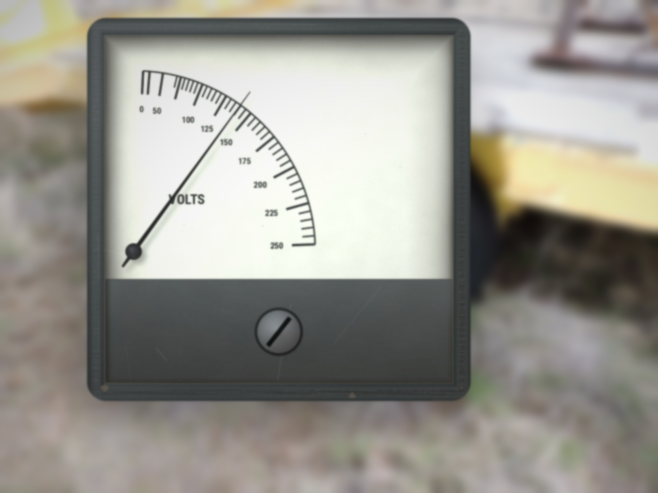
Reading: 140 V
